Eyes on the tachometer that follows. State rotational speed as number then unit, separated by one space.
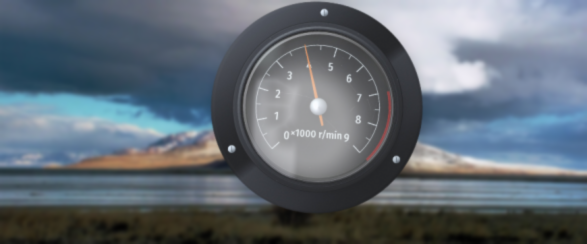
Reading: 4000 rpm
